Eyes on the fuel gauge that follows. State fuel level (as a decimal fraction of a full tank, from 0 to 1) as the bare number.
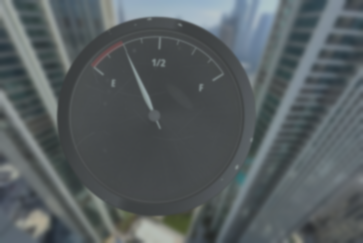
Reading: 0.25
